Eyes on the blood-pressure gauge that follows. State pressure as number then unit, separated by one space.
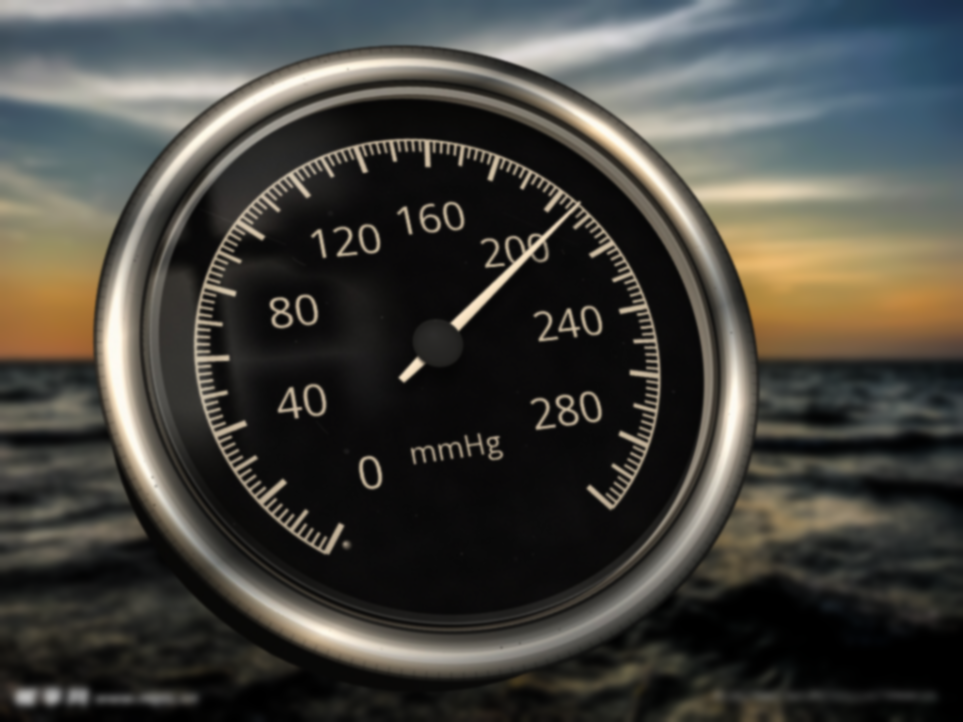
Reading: 206 mmHg
